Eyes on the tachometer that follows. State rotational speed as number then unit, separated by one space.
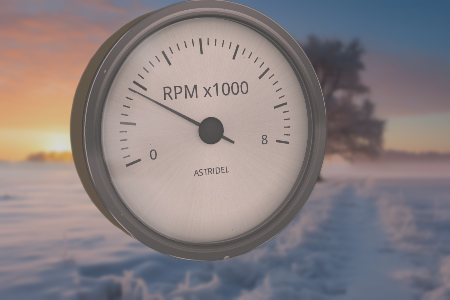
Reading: 1800 rpm
